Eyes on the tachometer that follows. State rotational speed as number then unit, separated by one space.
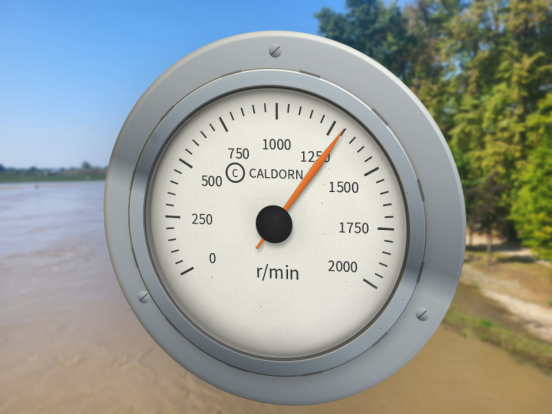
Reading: 1300 rpm
